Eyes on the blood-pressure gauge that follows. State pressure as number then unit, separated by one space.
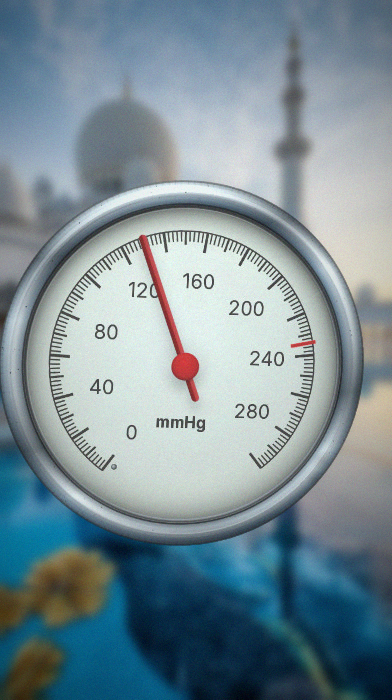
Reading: 130 mmHg
